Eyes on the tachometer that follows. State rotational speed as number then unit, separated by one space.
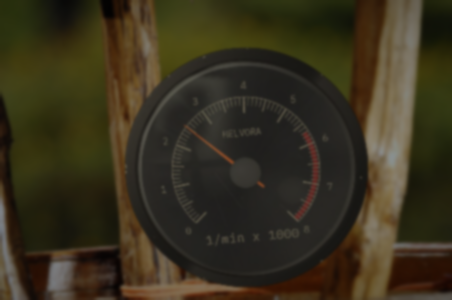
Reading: 2500 rpm
